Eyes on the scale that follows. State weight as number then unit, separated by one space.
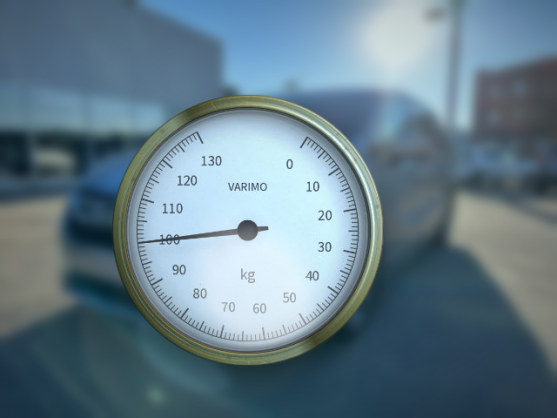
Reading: 100 kg
